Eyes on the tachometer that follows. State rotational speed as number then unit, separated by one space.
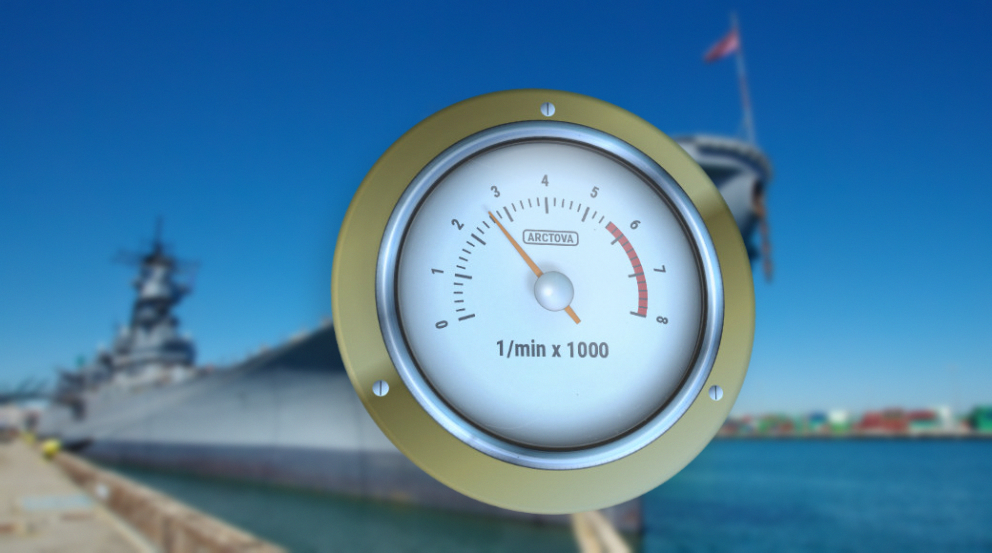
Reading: 2600 rpm
